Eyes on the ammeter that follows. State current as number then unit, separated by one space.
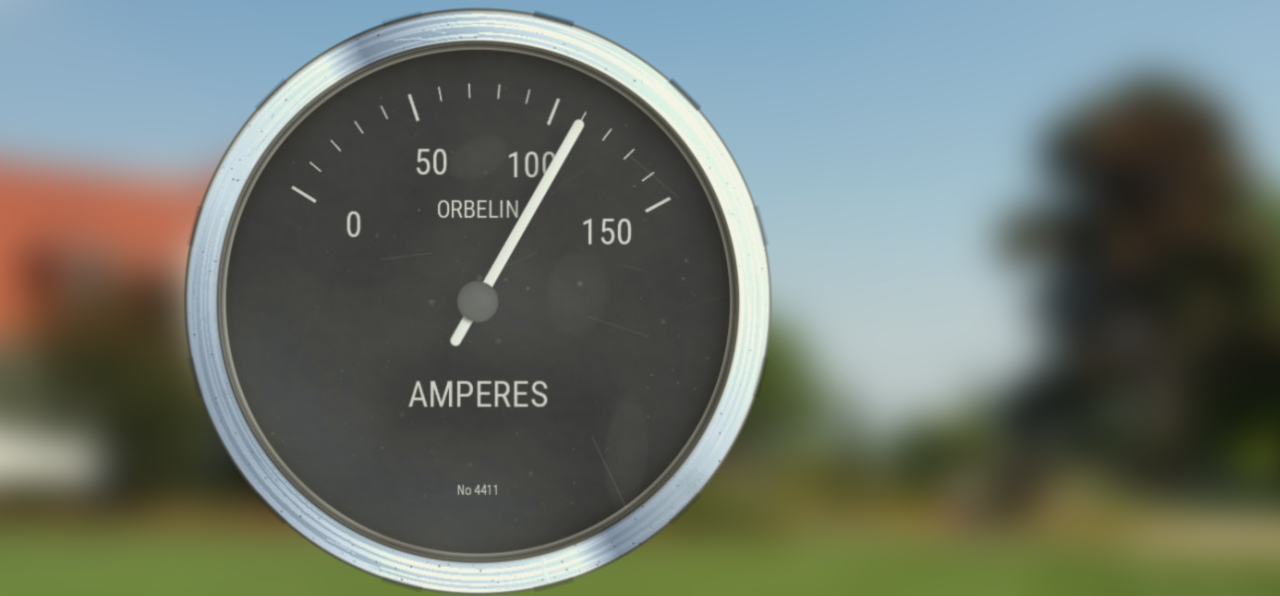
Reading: 110 A
